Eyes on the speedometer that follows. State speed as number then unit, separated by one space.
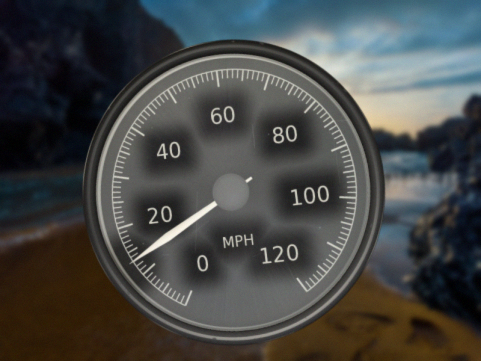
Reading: 13 mph
